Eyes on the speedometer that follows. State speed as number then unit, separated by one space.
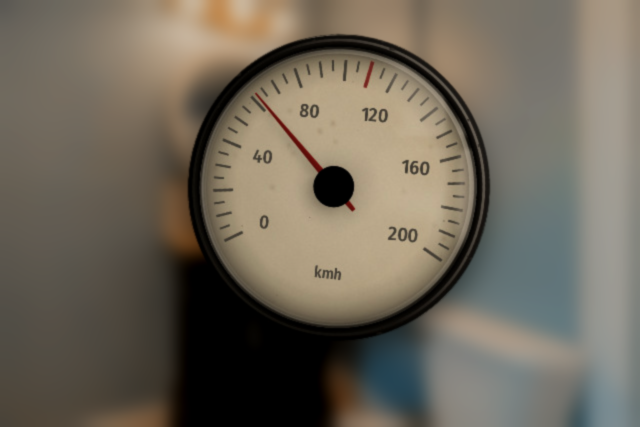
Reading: 62.5 km/h
